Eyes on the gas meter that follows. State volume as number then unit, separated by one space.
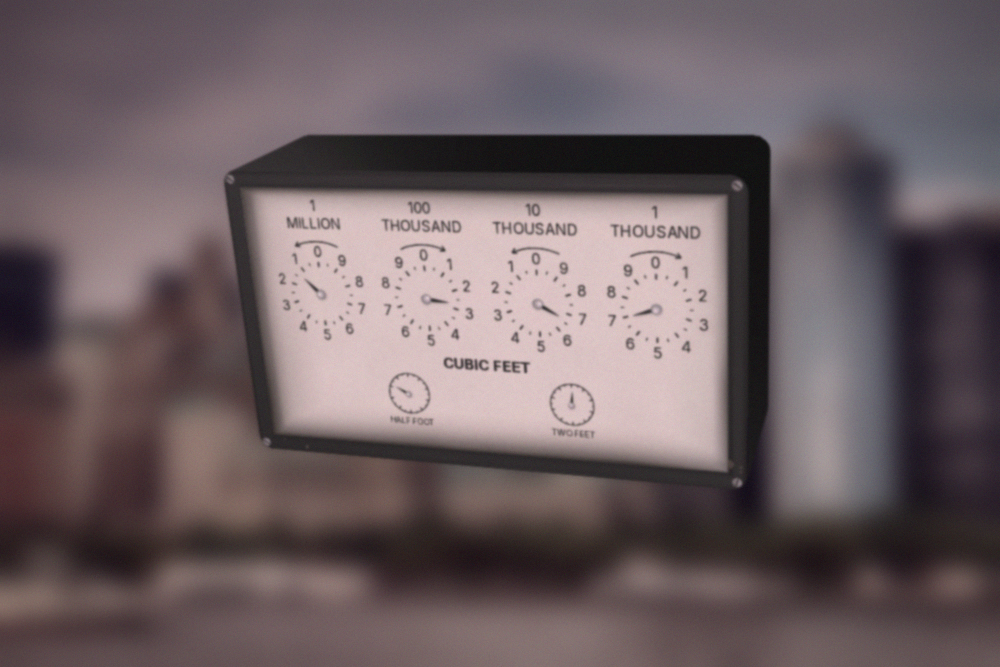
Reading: 126700 ft³
